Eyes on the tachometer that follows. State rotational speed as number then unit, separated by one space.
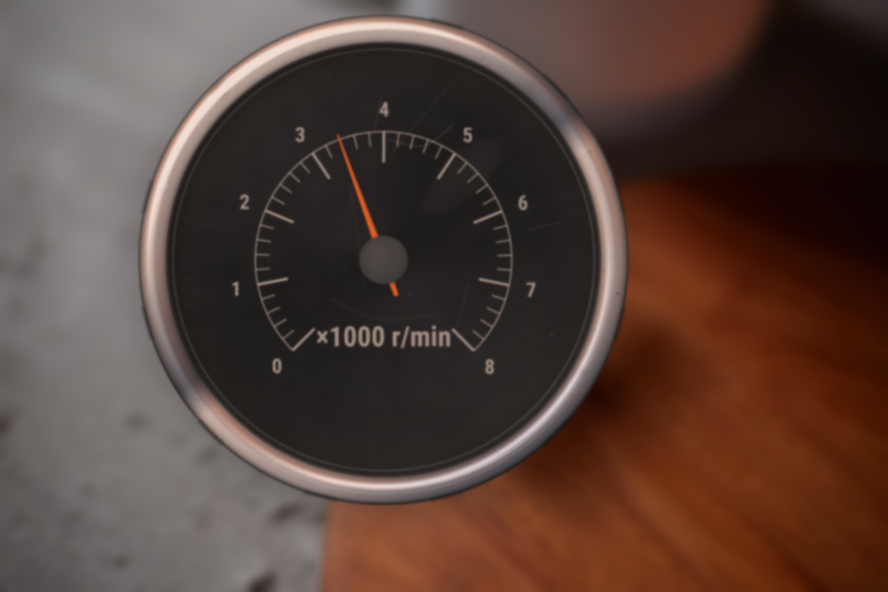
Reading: 3400 rpm
